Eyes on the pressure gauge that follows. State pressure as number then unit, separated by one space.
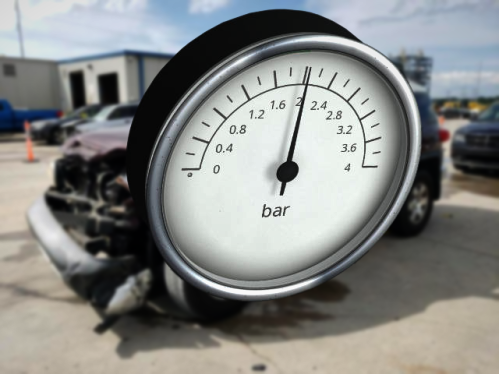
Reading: 2 bar
